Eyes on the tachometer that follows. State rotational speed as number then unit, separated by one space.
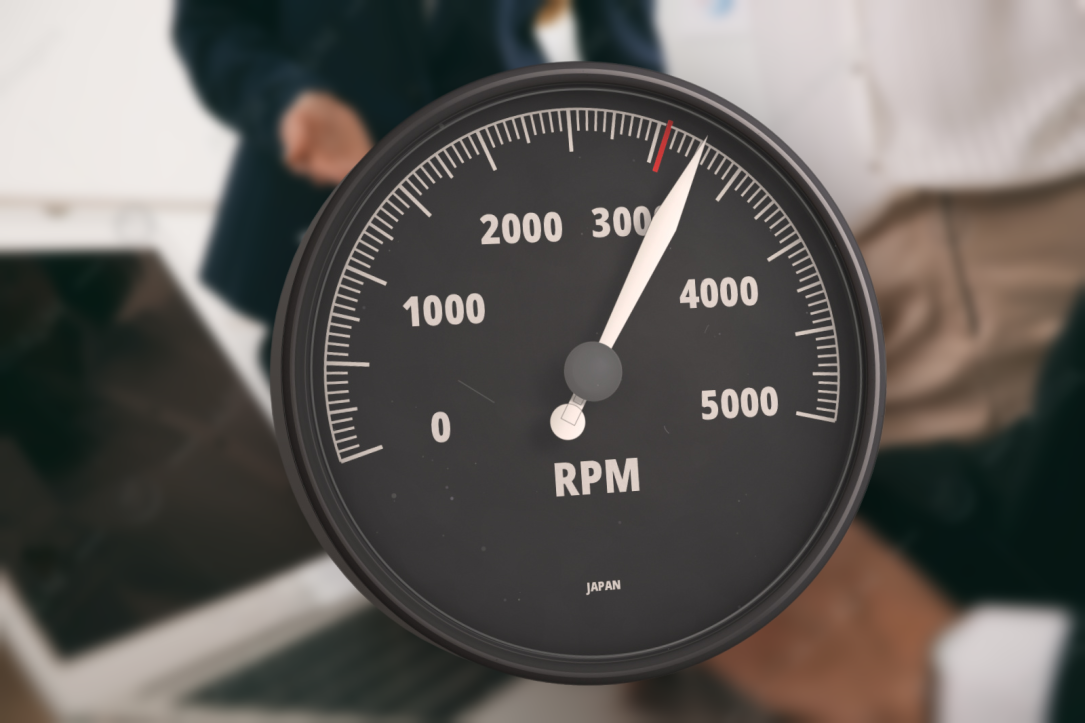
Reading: 3250 rpm
